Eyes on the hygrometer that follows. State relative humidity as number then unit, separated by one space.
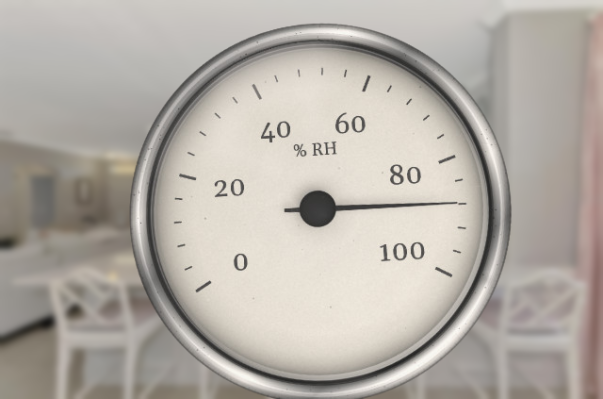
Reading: 88 %
